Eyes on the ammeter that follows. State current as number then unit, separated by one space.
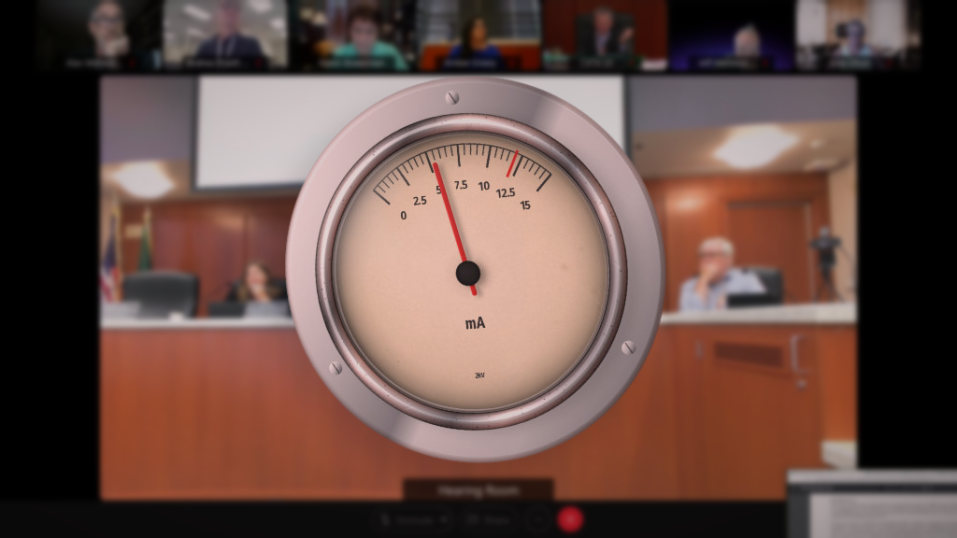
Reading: 5.5 mA
